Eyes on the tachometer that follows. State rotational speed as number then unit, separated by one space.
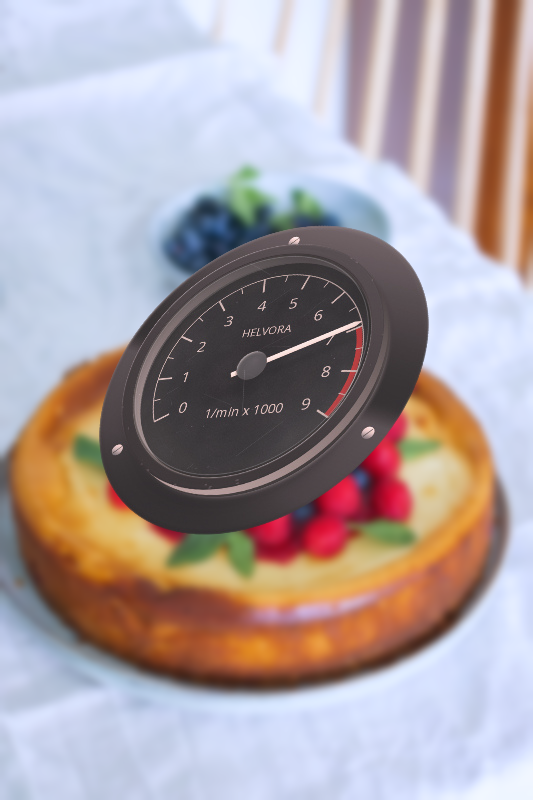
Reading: 7000 rpm
